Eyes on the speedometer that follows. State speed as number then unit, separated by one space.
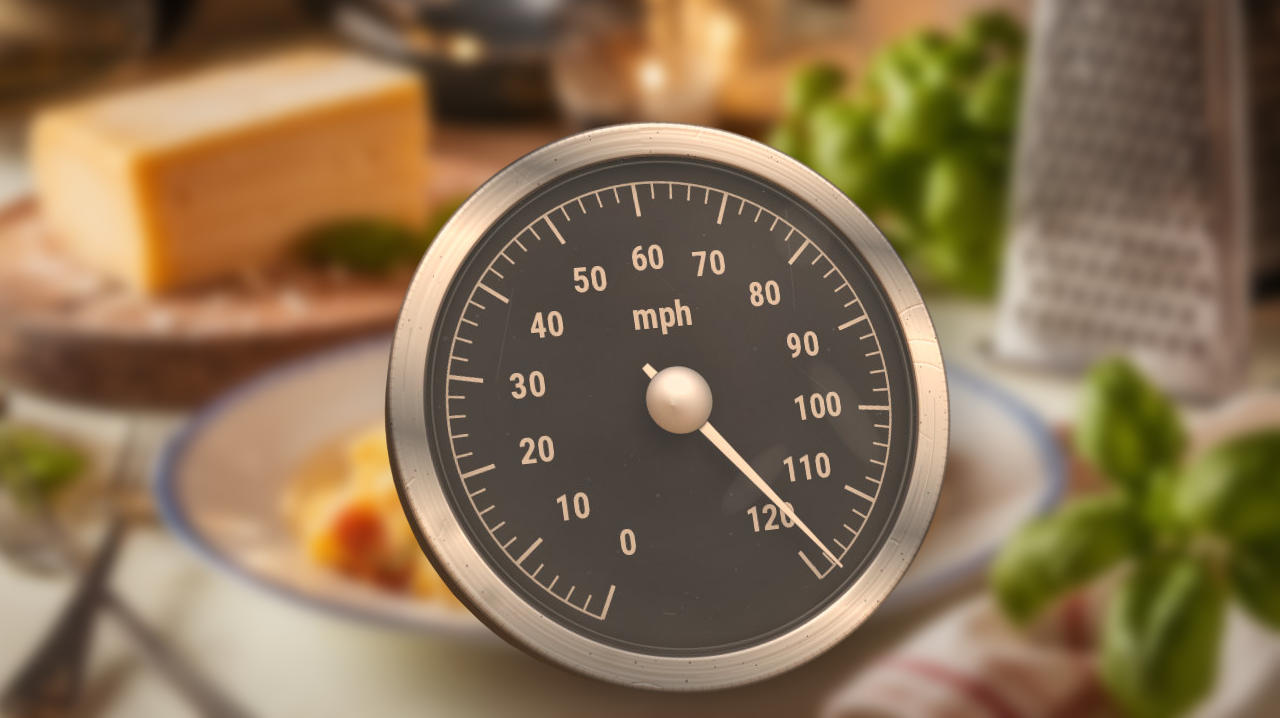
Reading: 118 mph
